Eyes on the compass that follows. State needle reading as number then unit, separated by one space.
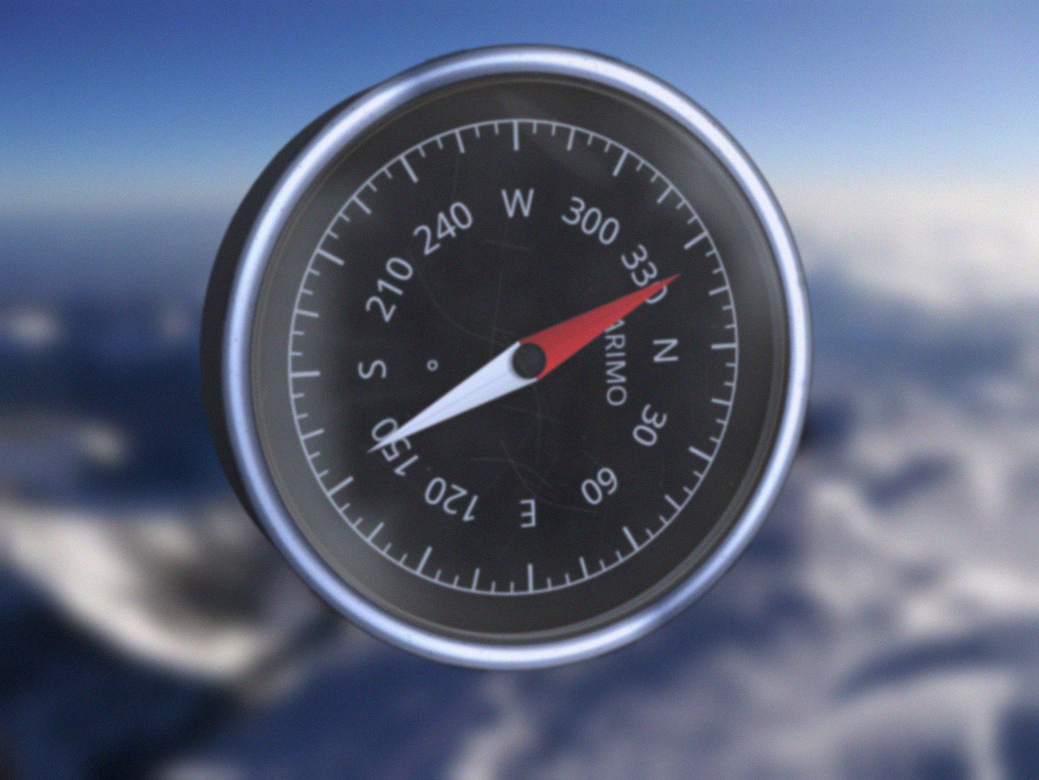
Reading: 335 °
